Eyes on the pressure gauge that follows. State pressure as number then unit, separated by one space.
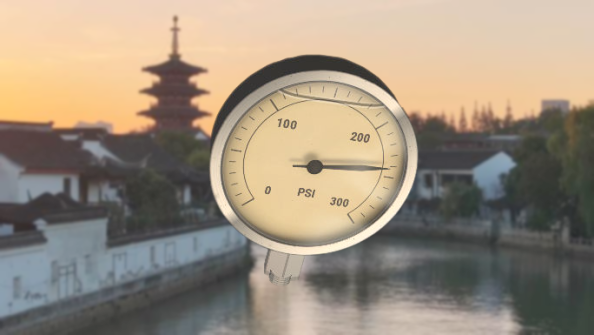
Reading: 240 psi
